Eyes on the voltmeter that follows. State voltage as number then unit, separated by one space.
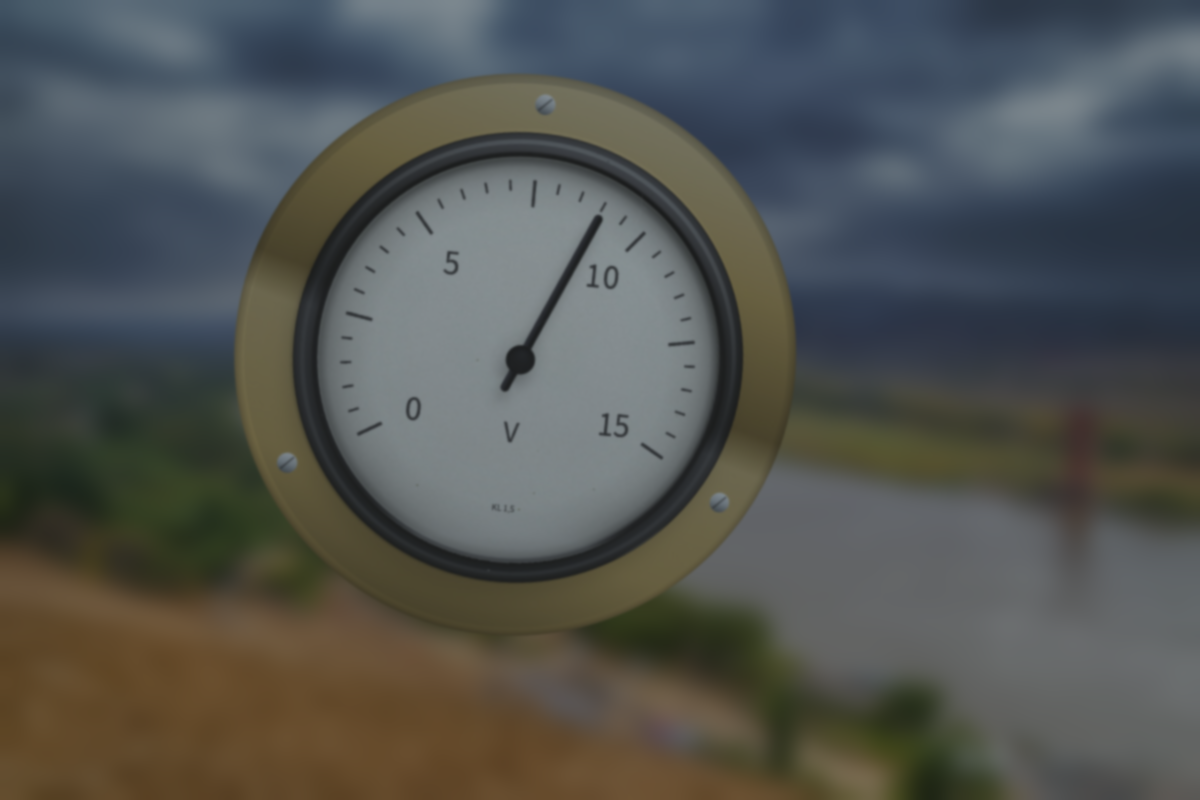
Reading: 9 V
